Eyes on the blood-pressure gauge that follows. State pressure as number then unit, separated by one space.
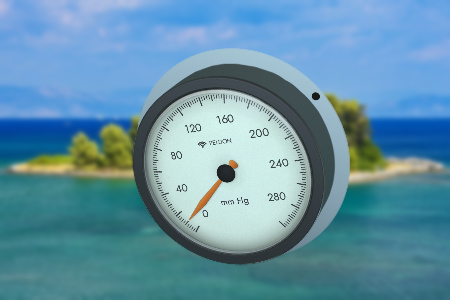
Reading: 10 mmHg
